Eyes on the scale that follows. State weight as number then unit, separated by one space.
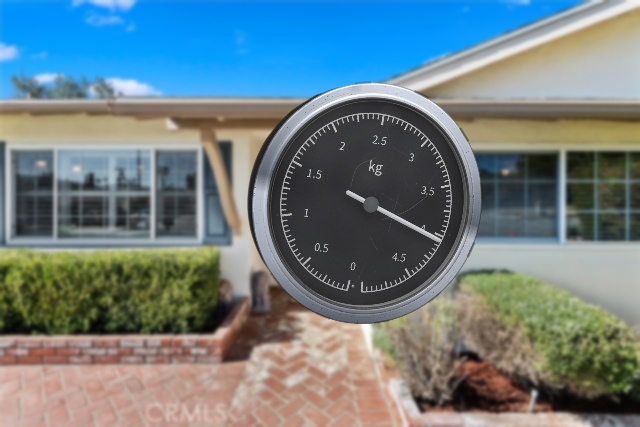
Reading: 4.05 kg
